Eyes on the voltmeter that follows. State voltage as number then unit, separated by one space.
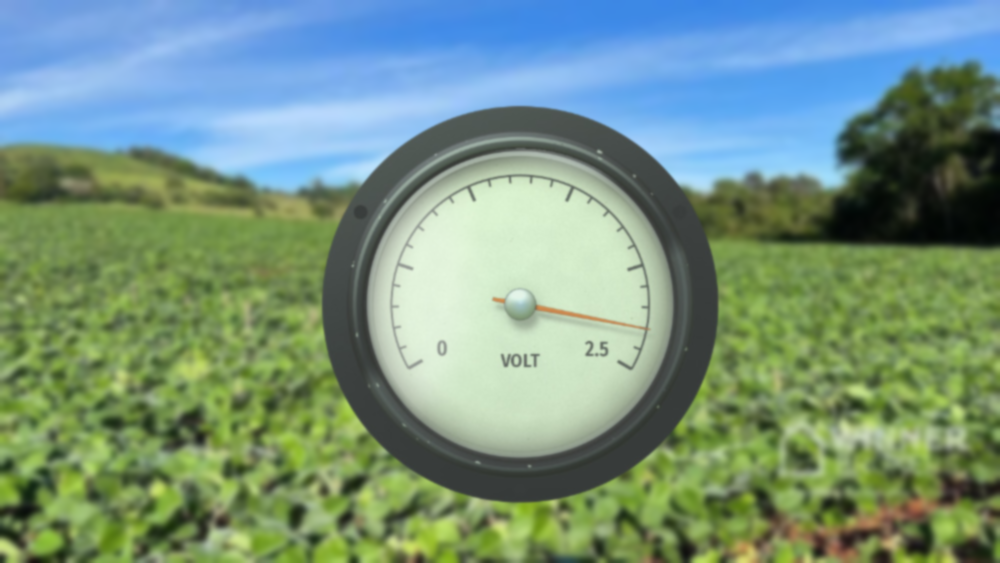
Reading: 2.3 V
